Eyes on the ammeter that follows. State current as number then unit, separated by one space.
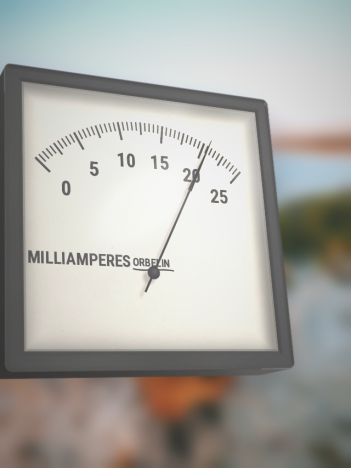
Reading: 20.5 mA
